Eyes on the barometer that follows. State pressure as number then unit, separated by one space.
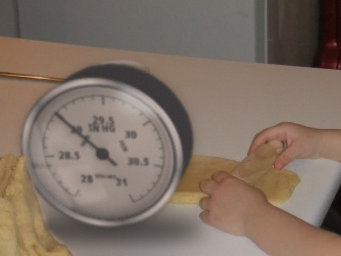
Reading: 29 inHg
